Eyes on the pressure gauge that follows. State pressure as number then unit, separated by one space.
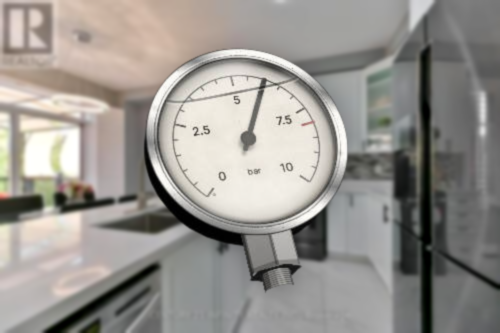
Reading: 6 bar
